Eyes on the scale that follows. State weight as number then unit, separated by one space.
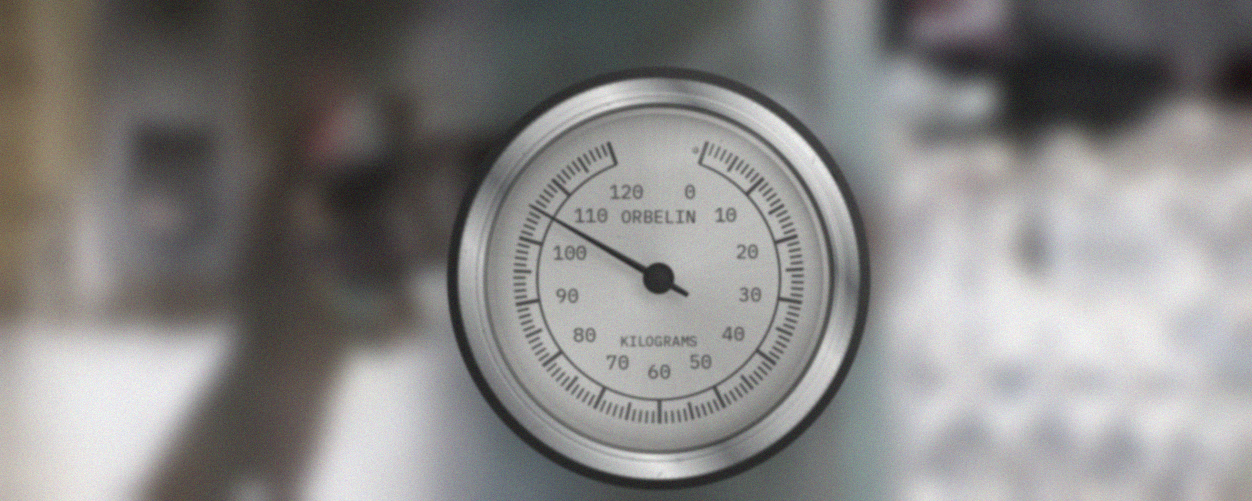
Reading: 105 kg
